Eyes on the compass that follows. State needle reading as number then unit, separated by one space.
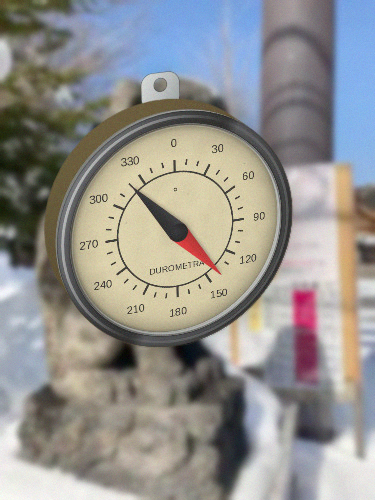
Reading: 140 °
